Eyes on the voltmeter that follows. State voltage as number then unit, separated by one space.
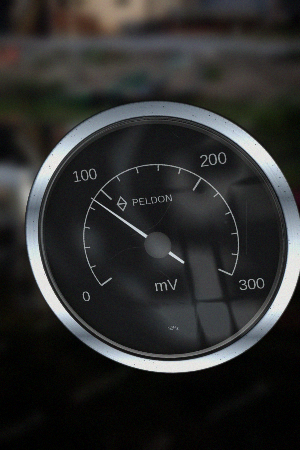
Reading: 90 mV
